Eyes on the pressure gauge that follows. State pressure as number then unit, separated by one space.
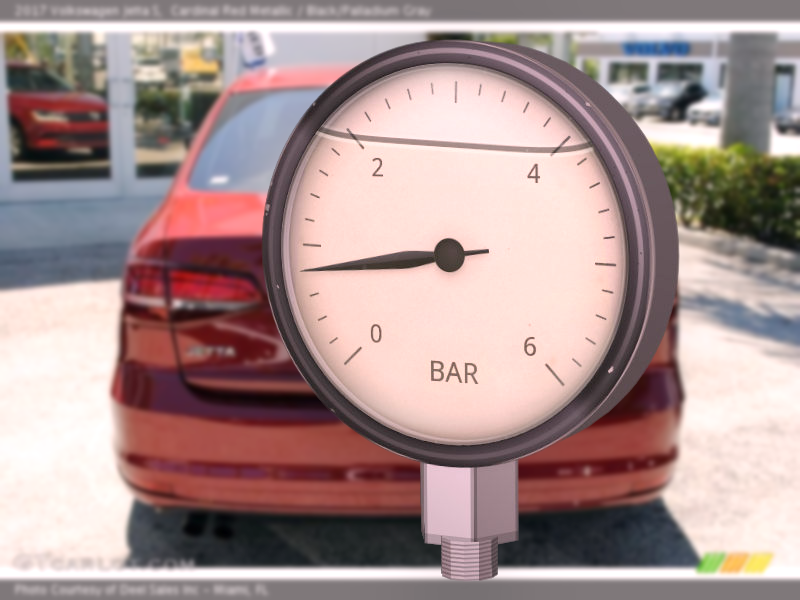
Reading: 0.8 bar
